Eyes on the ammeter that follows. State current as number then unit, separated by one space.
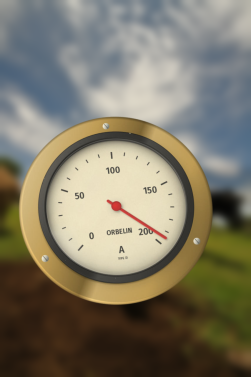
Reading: 195 A
